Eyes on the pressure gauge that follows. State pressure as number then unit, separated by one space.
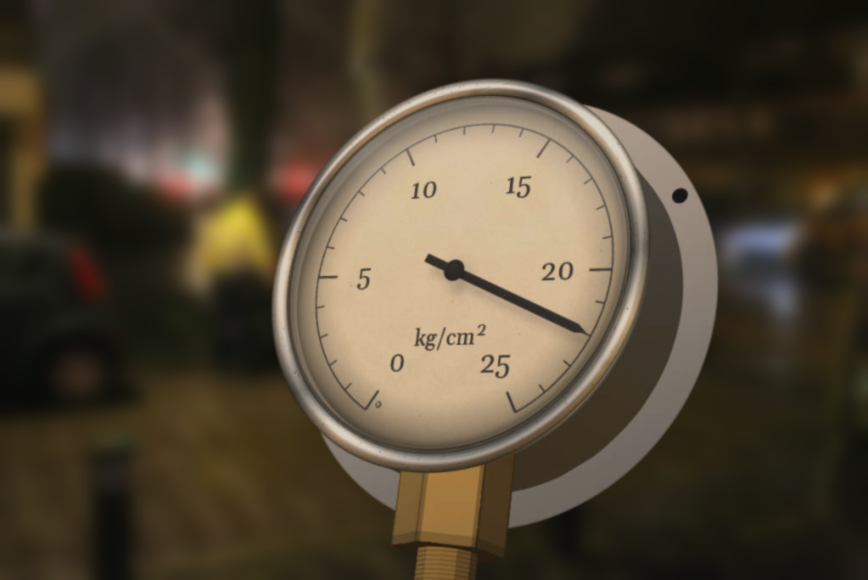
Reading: 22 kg/cm²
